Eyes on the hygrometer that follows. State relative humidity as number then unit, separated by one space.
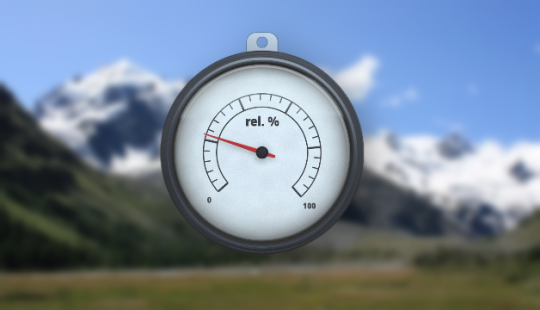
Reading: 22 %
